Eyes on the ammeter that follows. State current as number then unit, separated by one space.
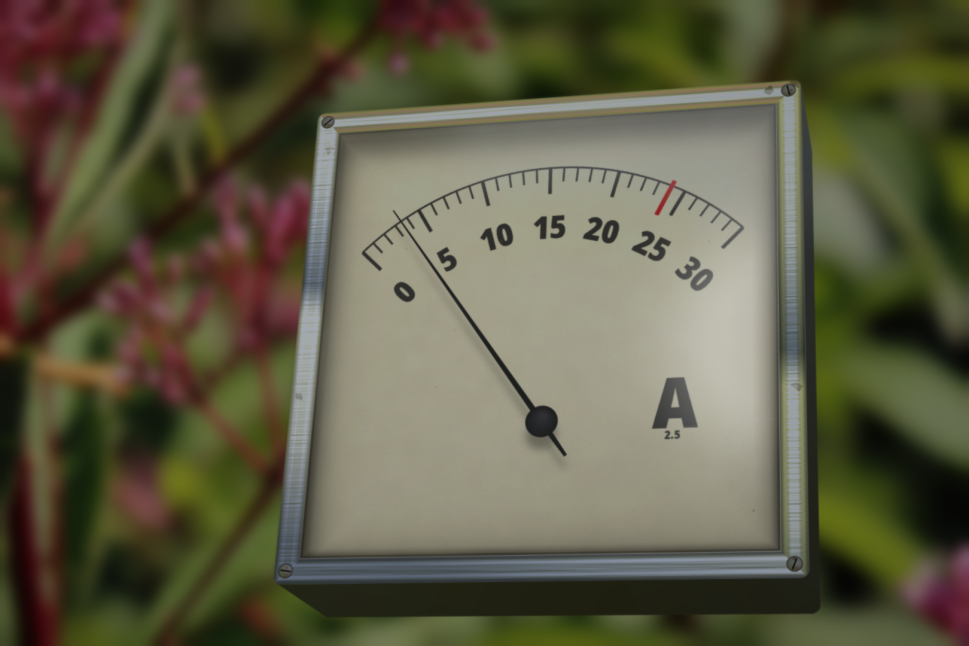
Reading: 3.5 A
